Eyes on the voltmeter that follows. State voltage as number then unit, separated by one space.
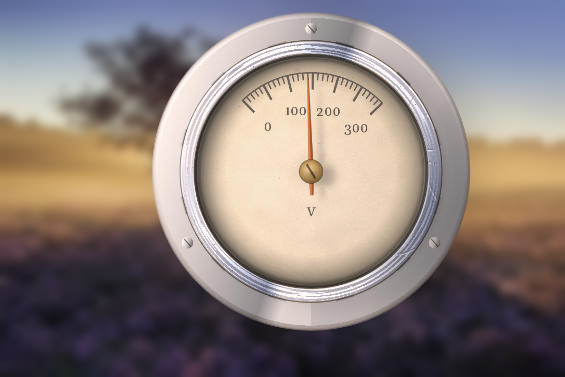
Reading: 140 V
